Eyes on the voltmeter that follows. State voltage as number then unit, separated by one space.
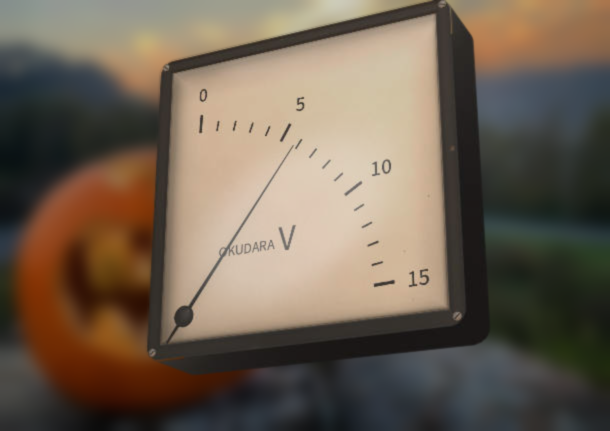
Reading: 6 V
